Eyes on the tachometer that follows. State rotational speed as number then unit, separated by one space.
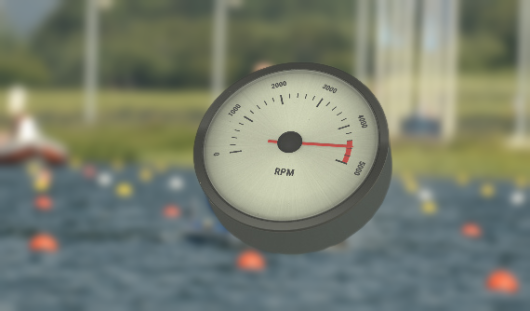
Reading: 4600 rpm
